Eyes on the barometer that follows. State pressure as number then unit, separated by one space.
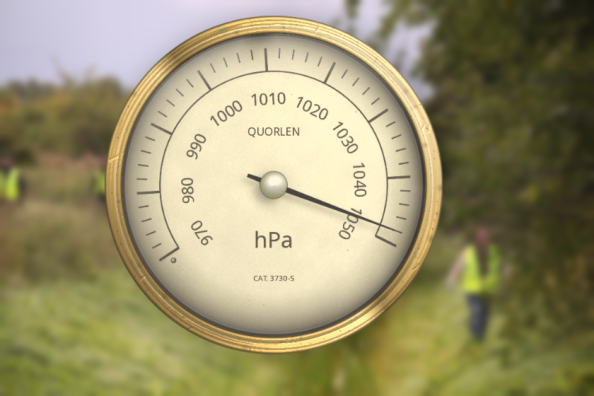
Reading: 1048 hPa
